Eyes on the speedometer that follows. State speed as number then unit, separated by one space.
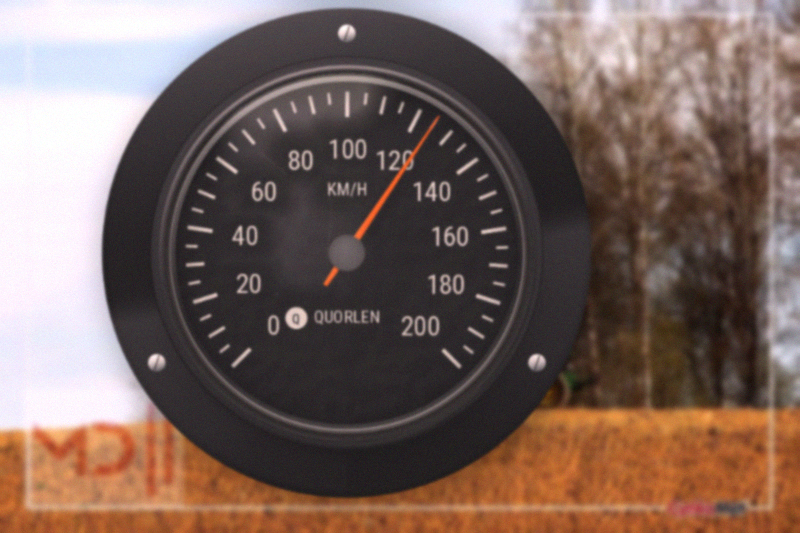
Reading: 125 km/h
